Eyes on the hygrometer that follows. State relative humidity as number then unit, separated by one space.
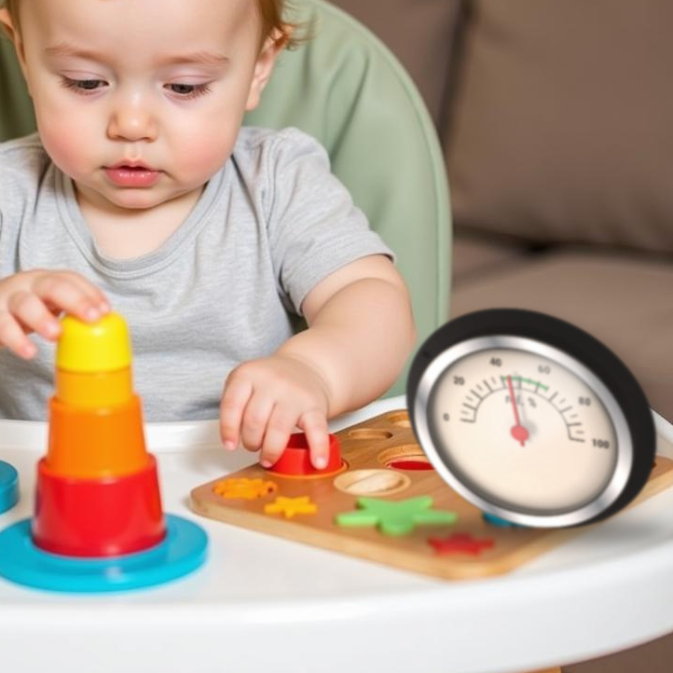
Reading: 45 %
